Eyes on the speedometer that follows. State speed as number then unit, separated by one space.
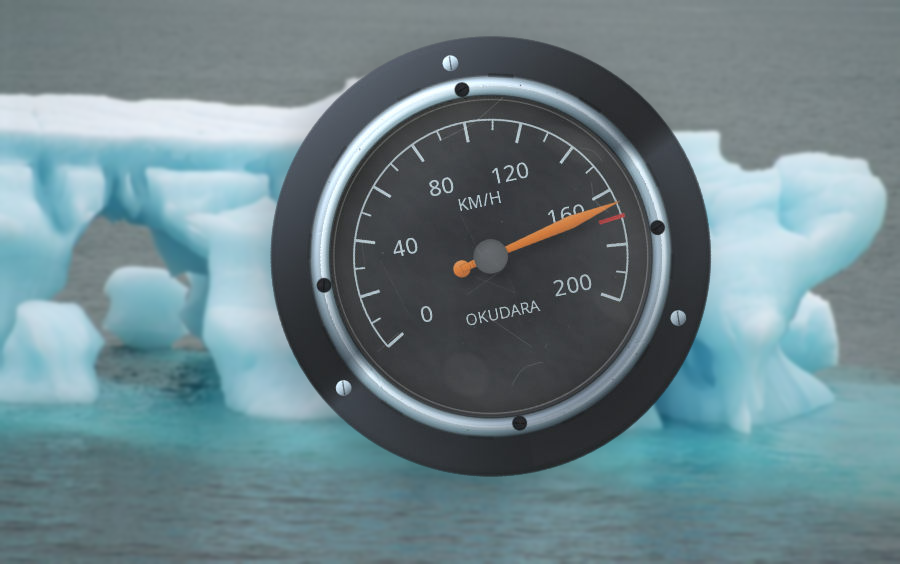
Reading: 165 km/h
